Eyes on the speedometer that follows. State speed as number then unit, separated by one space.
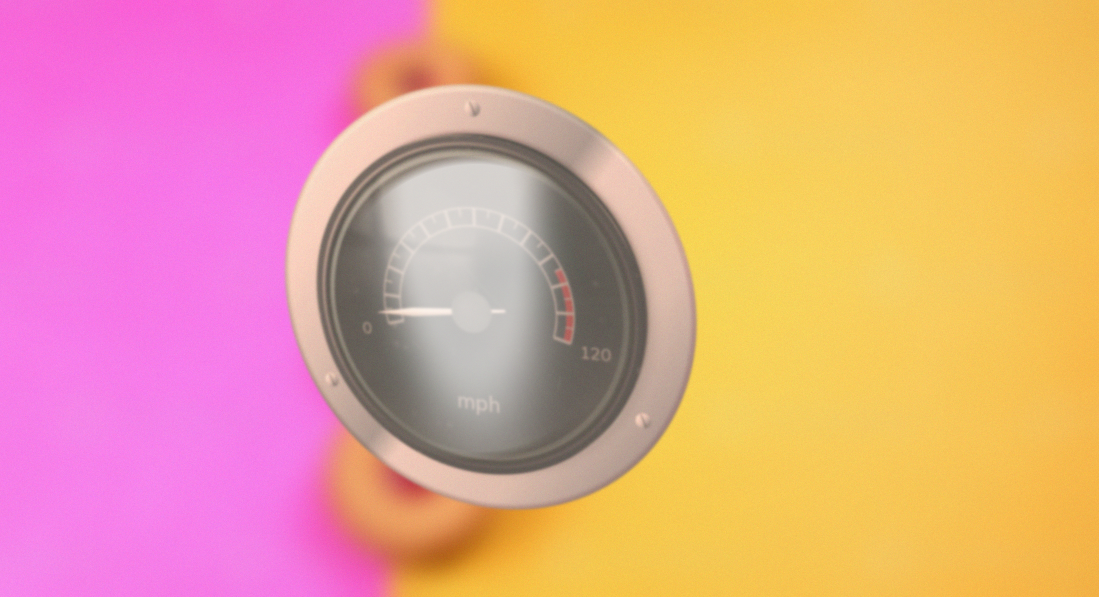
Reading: 5 mph
